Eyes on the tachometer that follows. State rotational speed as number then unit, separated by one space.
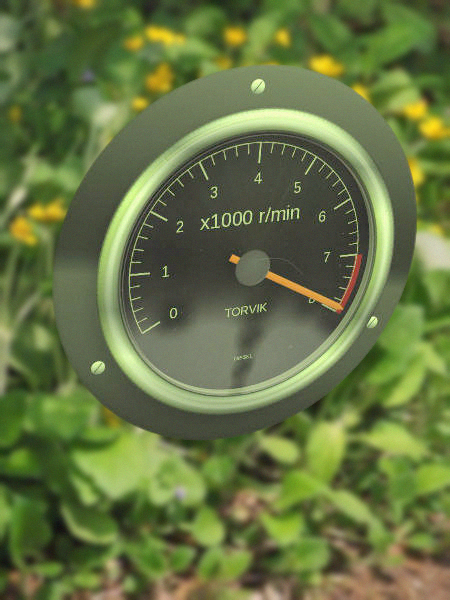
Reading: 7900 rpm
